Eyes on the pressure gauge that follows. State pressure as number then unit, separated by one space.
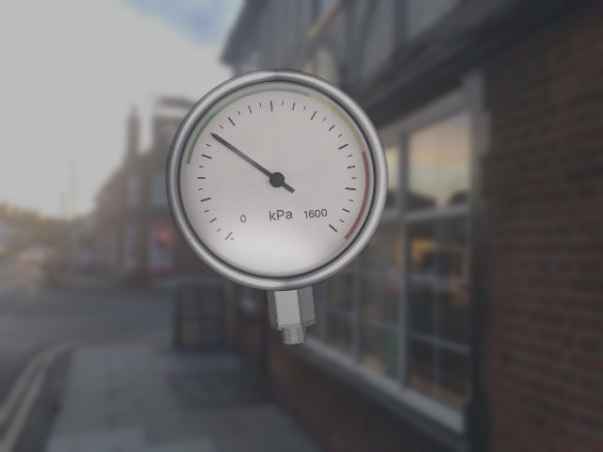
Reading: 500 kPa
